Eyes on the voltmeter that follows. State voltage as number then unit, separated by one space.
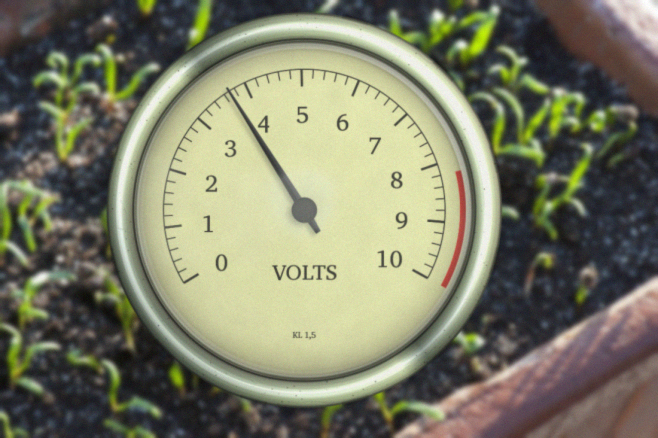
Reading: 3.7 V
